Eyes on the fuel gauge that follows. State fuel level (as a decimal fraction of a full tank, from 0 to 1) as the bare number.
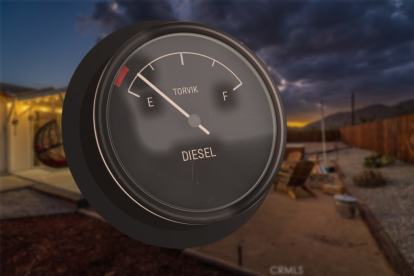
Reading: 0.125
